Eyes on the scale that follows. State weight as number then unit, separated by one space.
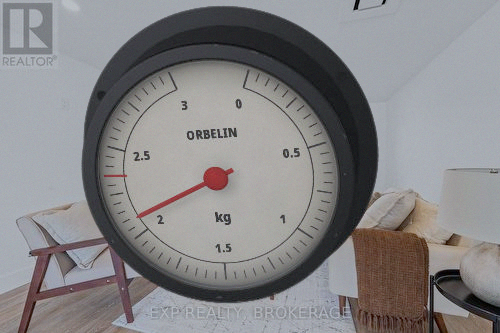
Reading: 2.1 kg
